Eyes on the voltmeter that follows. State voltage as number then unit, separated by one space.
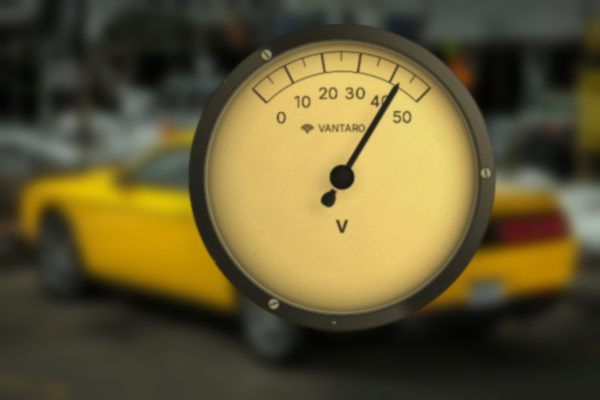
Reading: 42.5 V
